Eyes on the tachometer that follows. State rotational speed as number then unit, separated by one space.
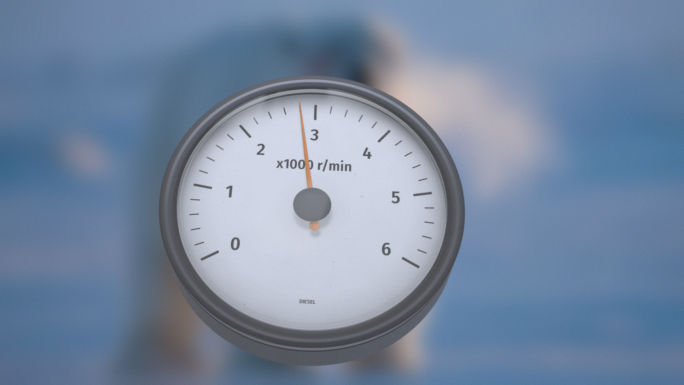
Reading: 2800 rpm
